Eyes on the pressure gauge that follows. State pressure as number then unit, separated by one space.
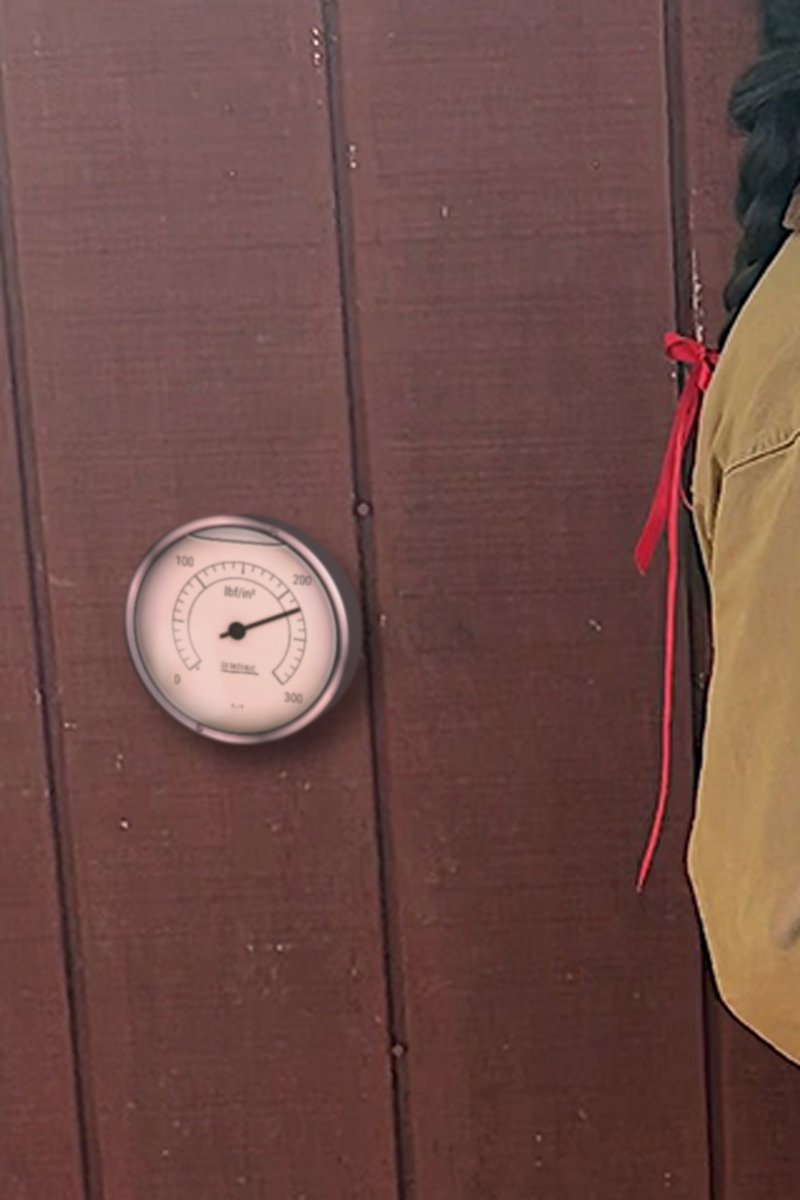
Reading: 220 psi
